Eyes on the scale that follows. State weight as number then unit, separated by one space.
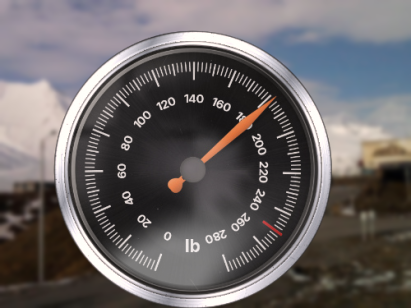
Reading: 182 lb
